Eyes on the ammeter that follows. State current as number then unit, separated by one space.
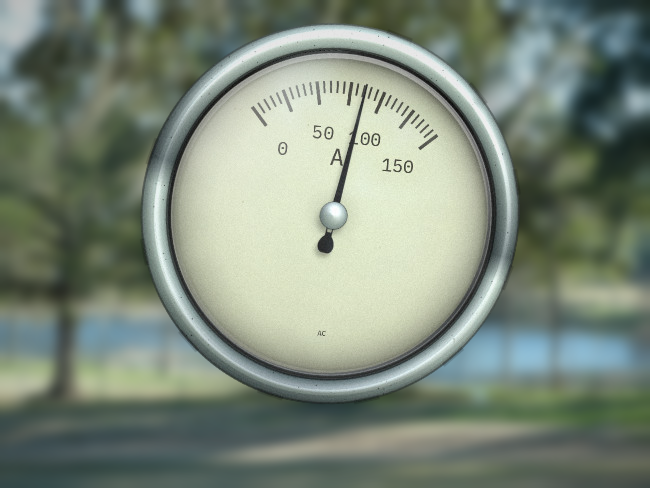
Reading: 85 A
